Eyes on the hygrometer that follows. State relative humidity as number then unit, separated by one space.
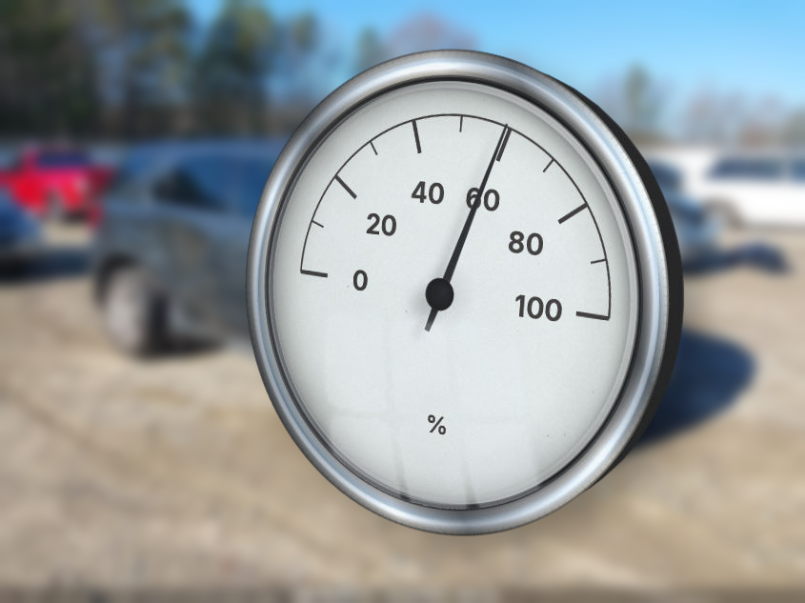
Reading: 60 %
